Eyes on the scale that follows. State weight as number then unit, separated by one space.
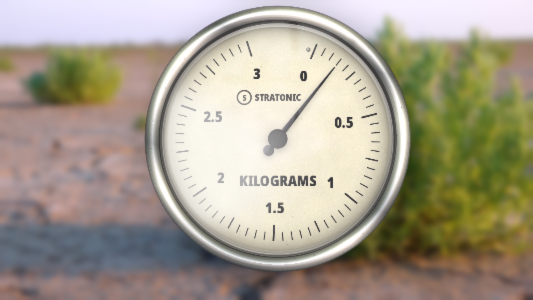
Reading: 0.15 kg
